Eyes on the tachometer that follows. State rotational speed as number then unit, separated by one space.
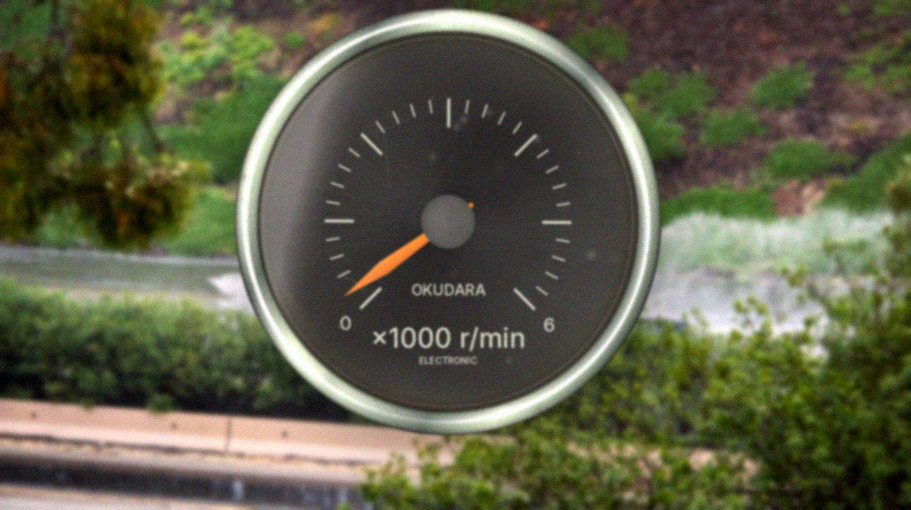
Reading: 200 rpm
